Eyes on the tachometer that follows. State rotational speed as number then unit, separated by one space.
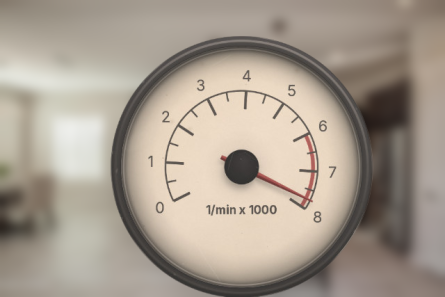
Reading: 7750 rpm
